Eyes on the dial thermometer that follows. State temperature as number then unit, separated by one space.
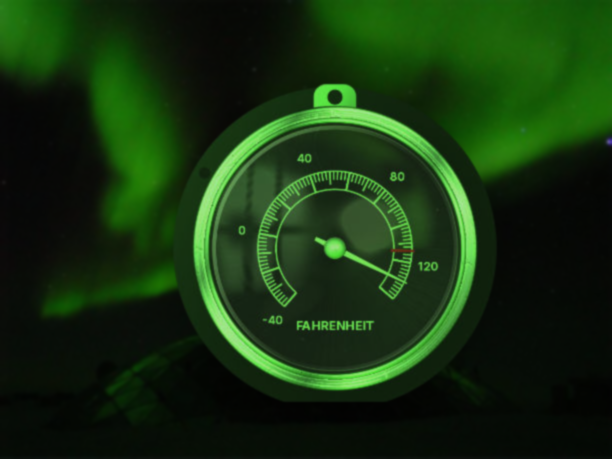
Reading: 130 °F
